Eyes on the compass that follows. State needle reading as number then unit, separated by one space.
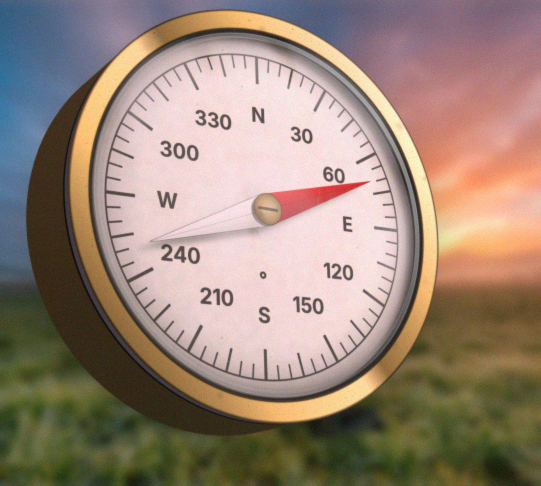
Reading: 70 °
